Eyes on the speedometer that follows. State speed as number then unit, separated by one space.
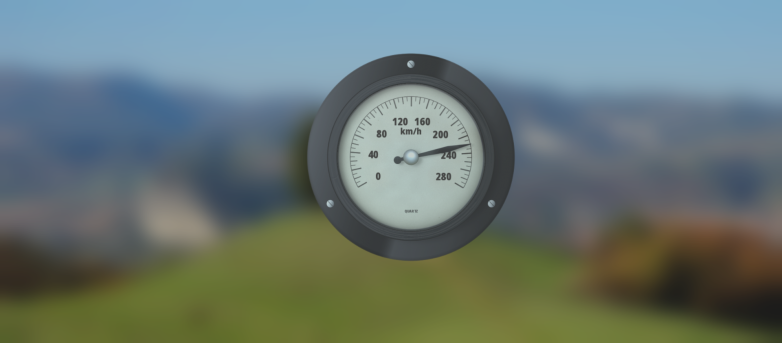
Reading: 230 km/h
